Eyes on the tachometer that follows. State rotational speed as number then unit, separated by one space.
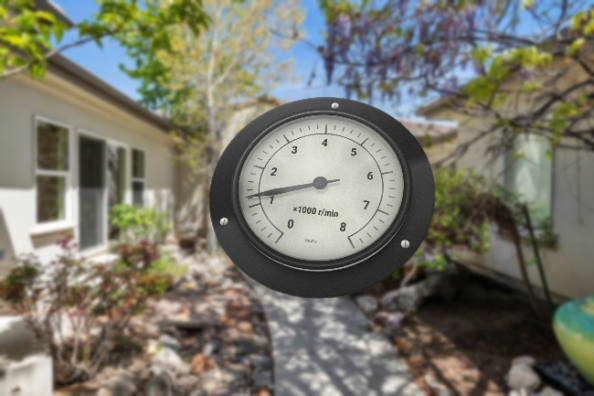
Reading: 1200 rpm
